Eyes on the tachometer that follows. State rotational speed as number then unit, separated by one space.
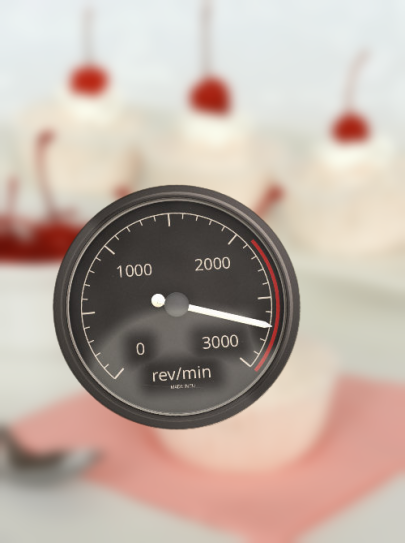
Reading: 2700 rpm
